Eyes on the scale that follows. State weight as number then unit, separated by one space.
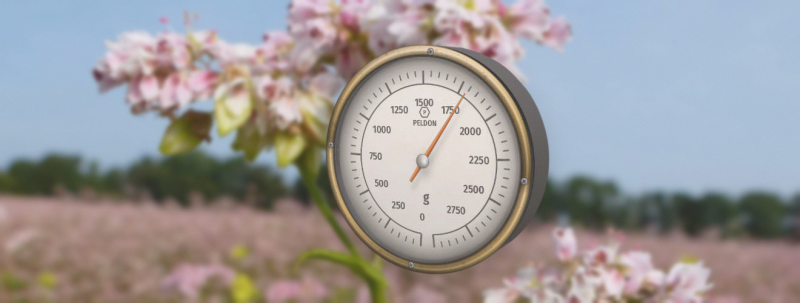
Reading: 1800 g
